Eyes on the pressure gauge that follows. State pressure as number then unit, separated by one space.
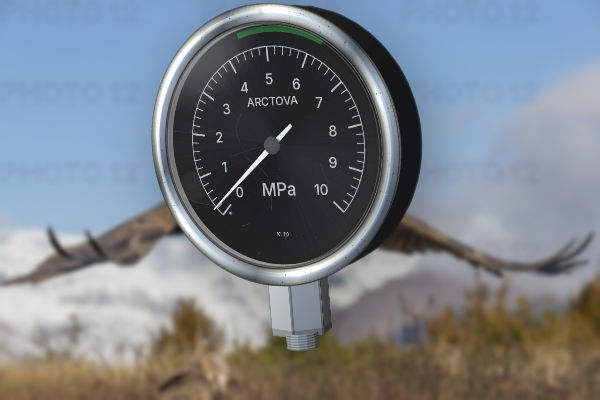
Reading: 0.2 MPa
